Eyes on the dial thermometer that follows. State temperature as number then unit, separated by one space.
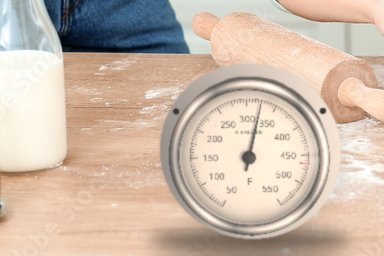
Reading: 325 °F
